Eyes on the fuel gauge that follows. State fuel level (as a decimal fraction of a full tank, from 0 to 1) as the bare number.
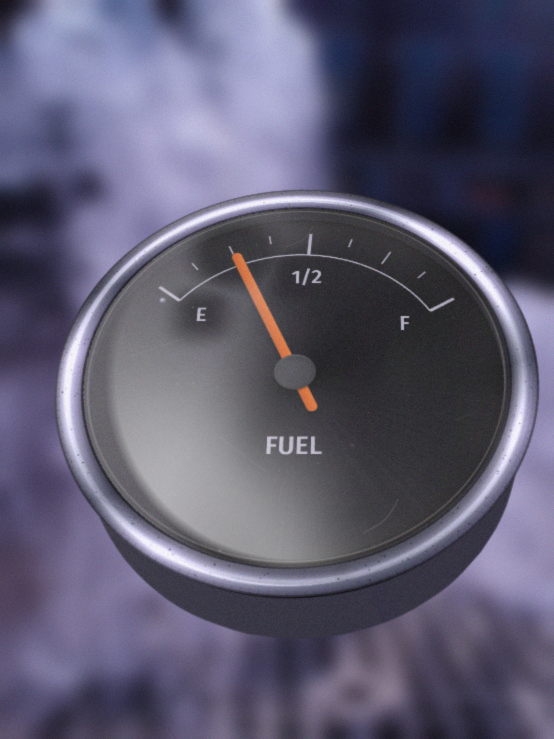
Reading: 0.25
